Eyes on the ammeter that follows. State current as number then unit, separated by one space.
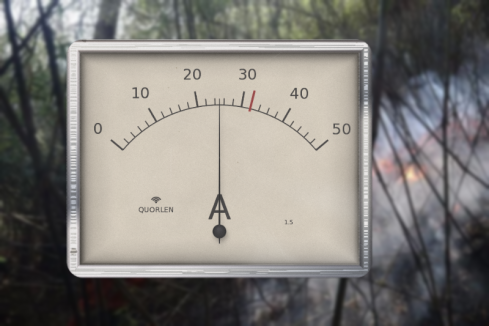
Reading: 25 A
